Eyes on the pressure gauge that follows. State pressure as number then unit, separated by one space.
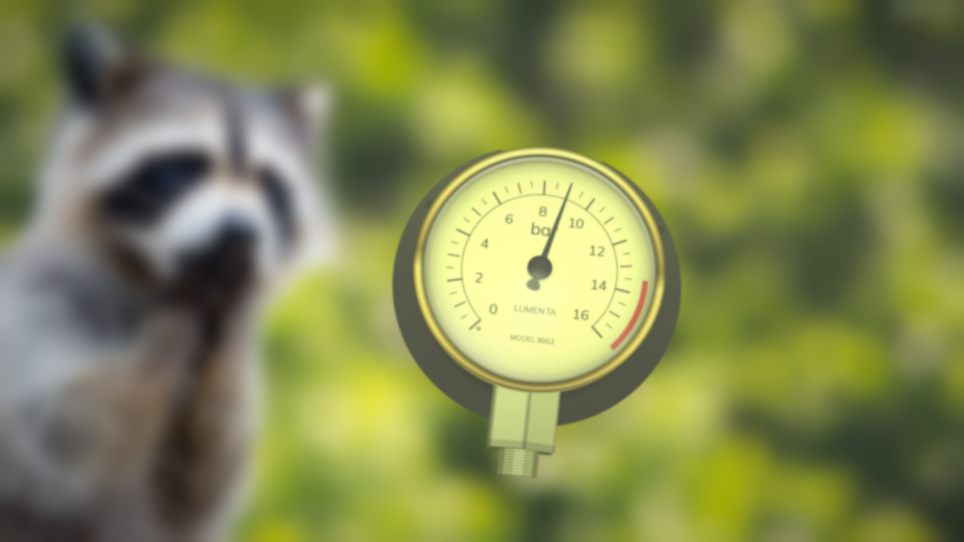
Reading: 9 bar
